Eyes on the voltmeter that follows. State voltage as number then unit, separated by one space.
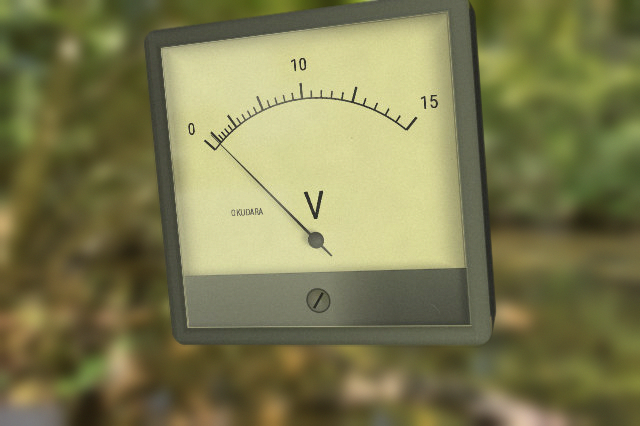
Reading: 2.5 V
